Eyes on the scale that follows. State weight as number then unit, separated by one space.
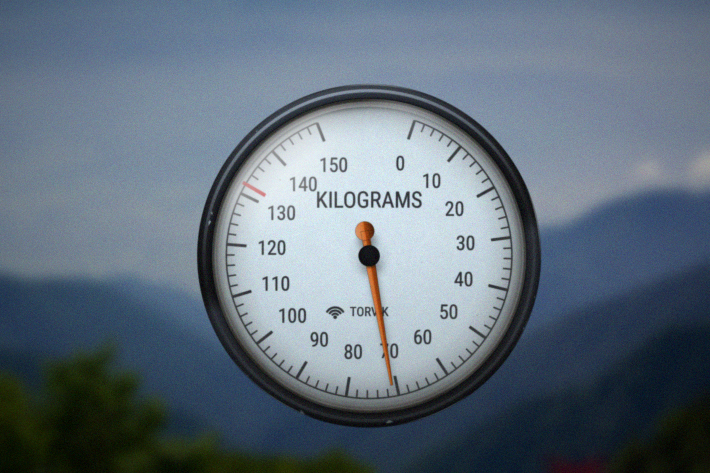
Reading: 71 kg
